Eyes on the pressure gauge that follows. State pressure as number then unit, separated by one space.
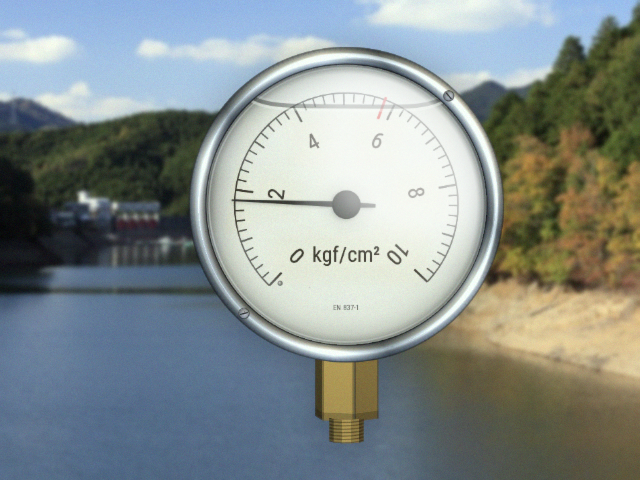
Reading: 1.8 kg/cm²
